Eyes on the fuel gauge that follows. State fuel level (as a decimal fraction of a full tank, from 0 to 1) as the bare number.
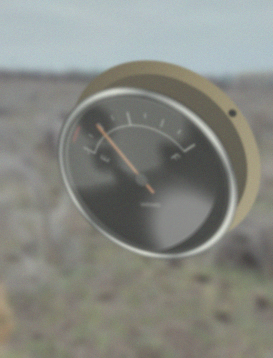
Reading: 0.25
